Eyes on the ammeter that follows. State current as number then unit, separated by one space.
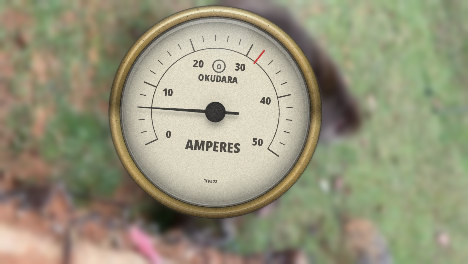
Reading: 6 A
